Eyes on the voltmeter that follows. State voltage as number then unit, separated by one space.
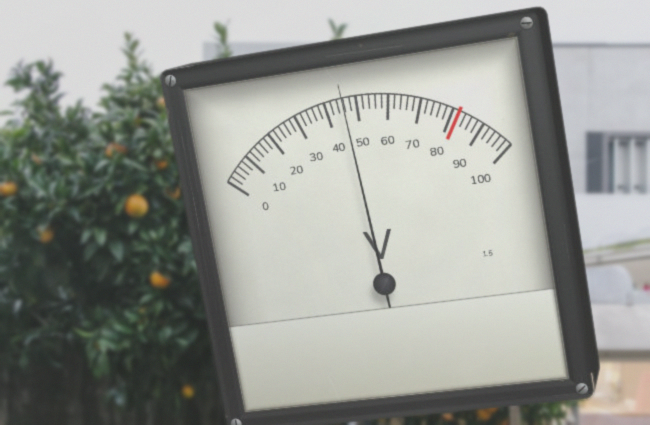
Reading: 46 V
